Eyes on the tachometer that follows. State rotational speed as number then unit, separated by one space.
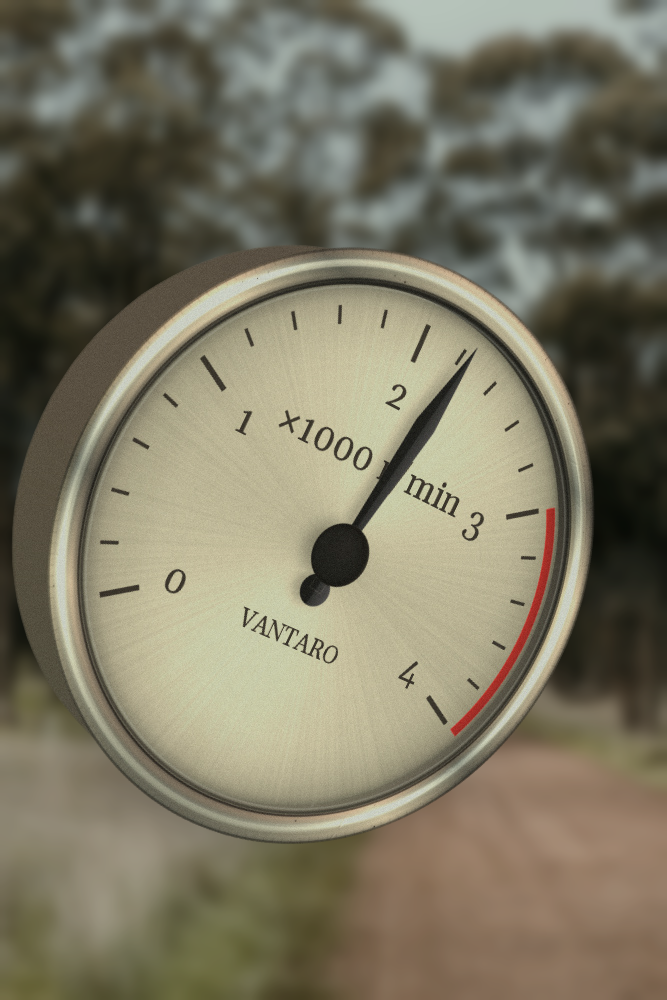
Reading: 2200 rpm
